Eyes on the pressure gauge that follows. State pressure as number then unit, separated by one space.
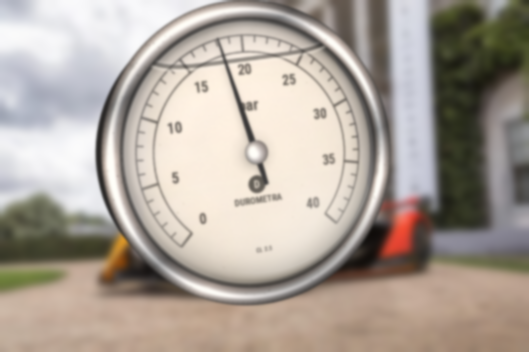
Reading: 18 bar
